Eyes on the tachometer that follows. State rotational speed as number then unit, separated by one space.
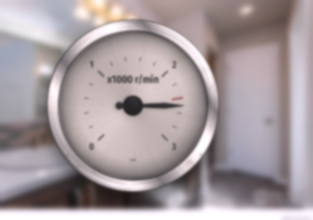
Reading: 2500 rpm
